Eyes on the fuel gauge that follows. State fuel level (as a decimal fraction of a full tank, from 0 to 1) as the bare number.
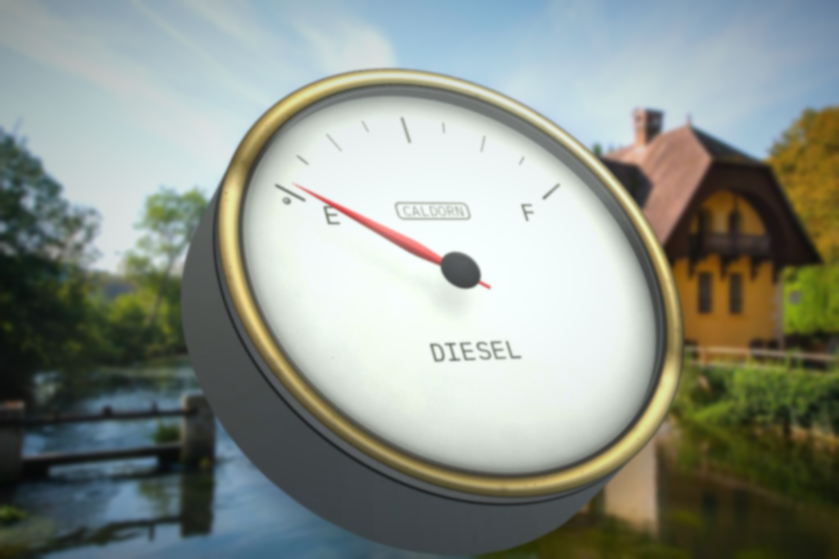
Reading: 0
